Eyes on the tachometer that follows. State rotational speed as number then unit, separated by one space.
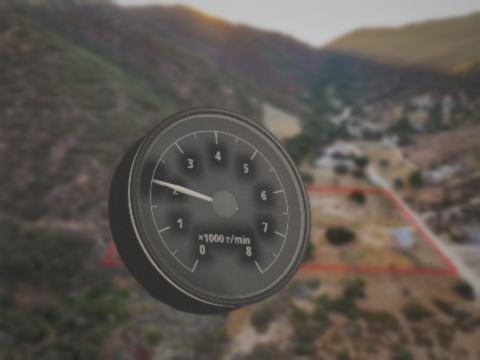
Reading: 2000 rpm
